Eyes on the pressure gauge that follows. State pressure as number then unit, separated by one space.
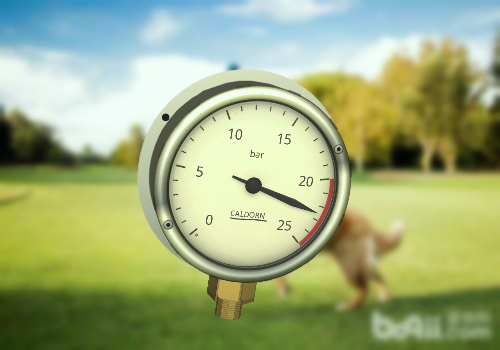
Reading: 22.5 bar
